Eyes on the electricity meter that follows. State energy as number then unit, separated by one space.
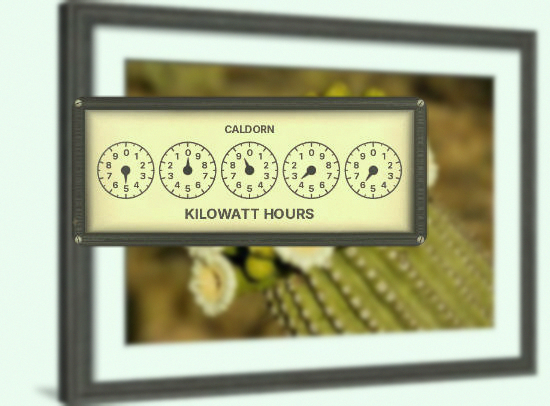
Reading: 49936 kWh
